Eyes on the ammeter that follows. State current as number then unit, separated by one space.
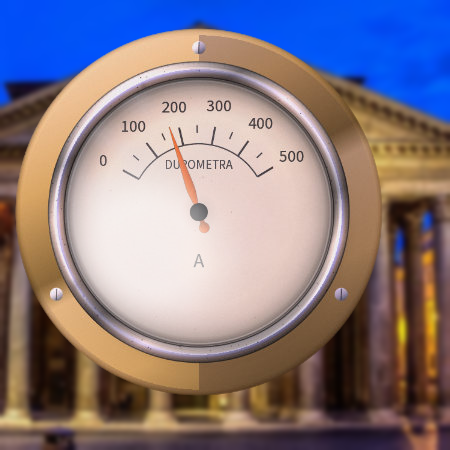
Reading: 175 A
